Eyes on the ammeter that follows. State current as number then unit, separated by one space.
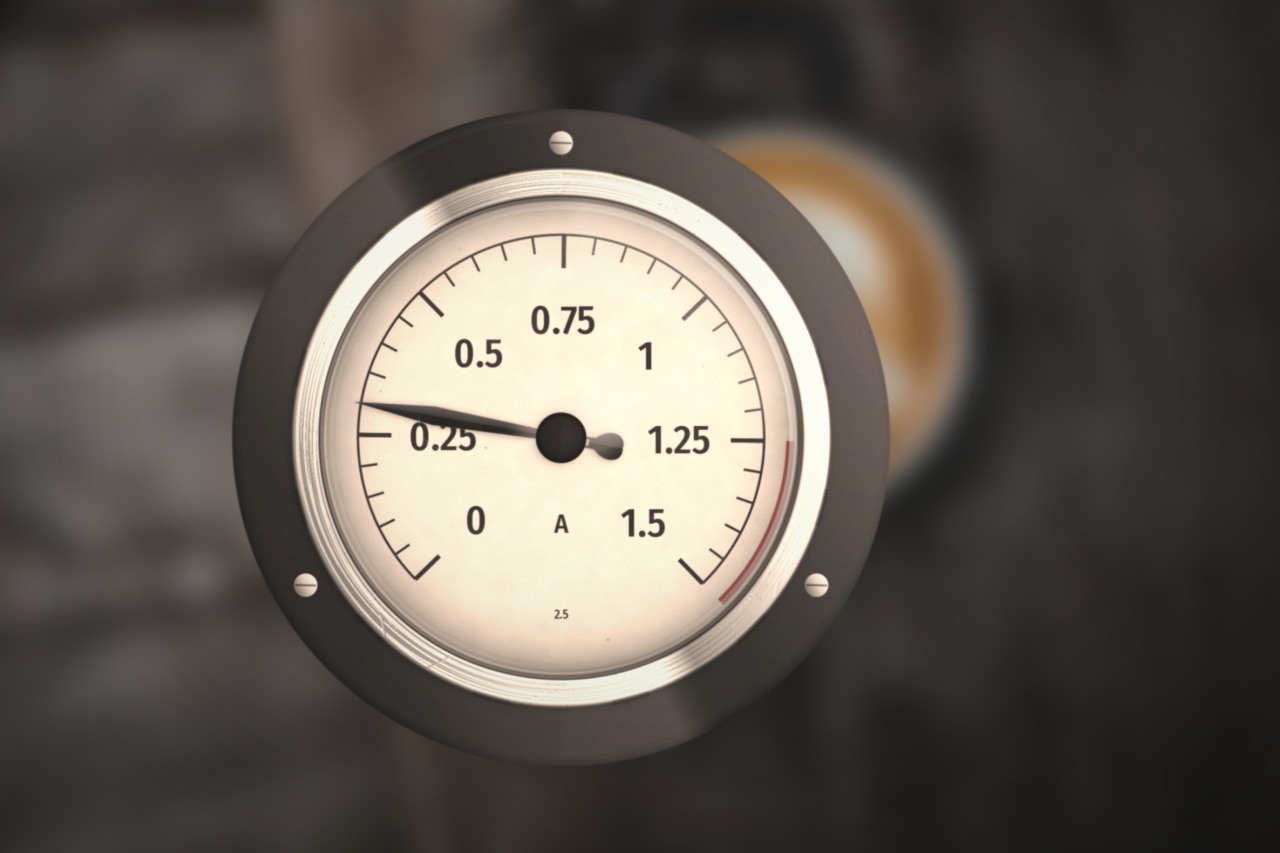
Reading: 0.3 A
